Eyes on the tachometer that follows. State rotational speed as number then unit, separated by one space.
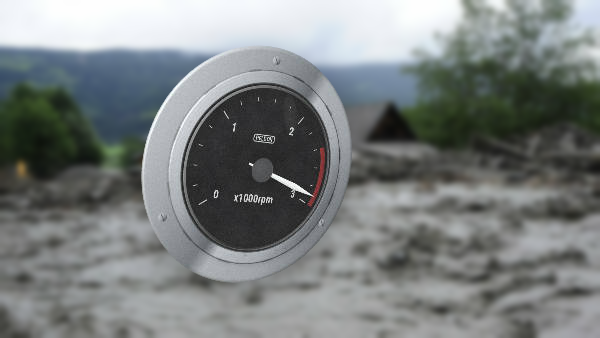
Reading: 2900 rpm
